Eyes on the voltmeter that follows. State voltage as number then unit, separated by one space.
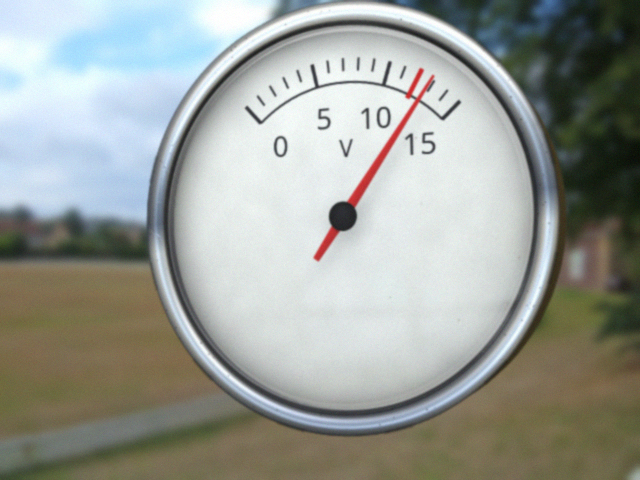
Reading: 13 V
